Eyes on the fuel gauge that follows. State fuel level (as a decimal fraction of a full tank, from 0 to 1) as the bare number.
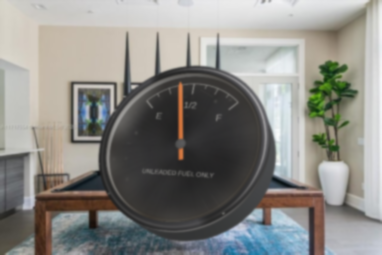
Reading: 0.375
